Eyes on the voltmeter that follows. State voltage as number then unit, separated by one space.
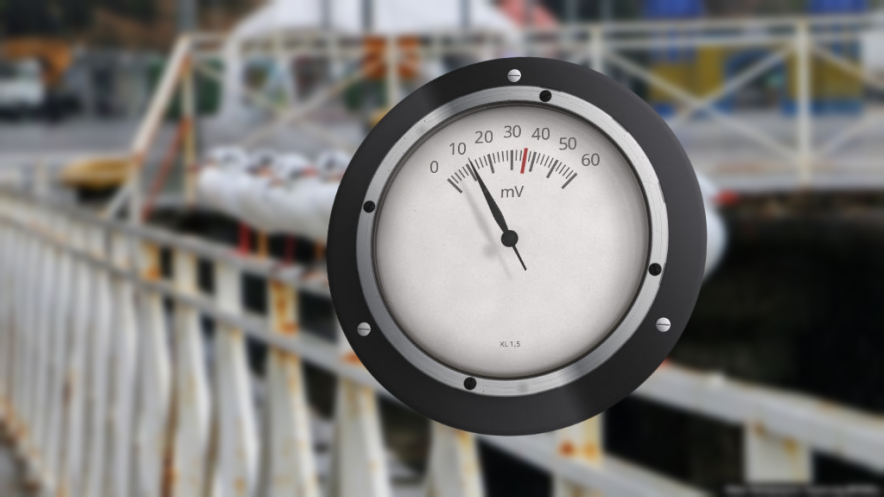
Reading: 12 mV
